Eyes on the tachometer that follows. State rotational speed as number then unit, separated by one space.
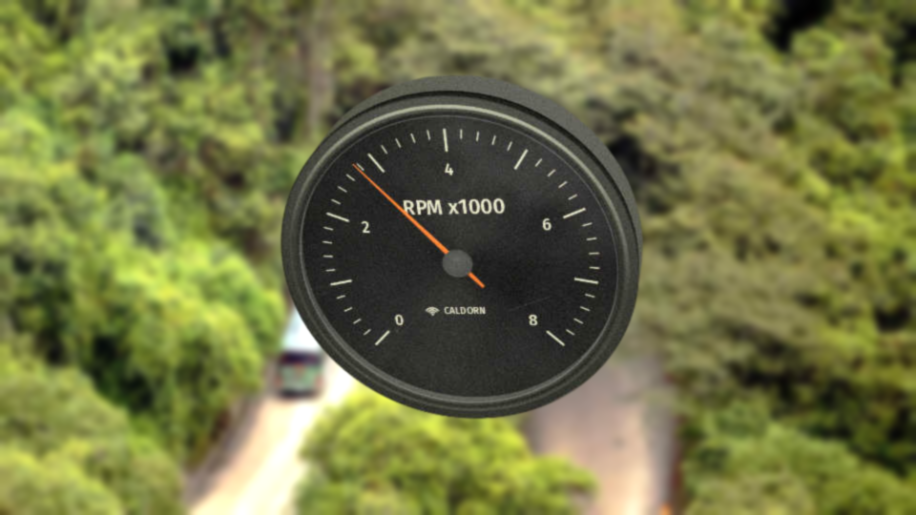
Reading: 2800 rpm
